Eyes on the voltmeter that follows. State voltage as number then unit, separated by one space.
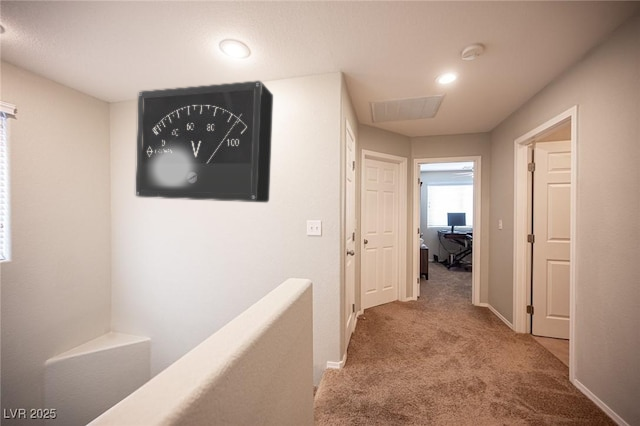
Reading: 95 V
